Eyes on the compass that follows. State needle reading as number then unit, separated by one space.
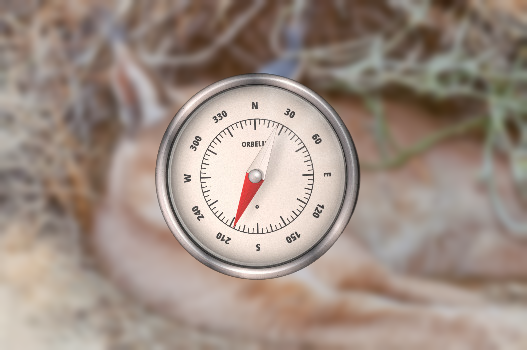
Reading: 205 °
